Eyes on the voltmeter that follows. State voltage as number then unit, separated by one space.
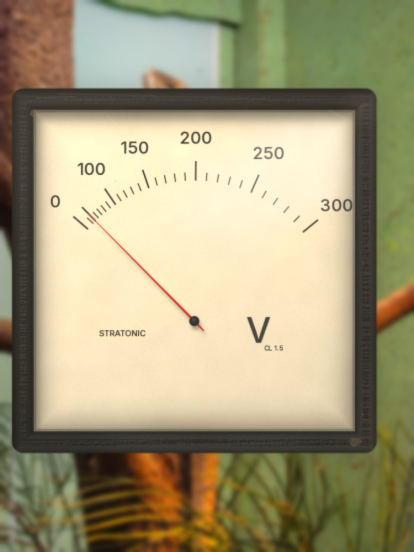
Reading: 50 V
